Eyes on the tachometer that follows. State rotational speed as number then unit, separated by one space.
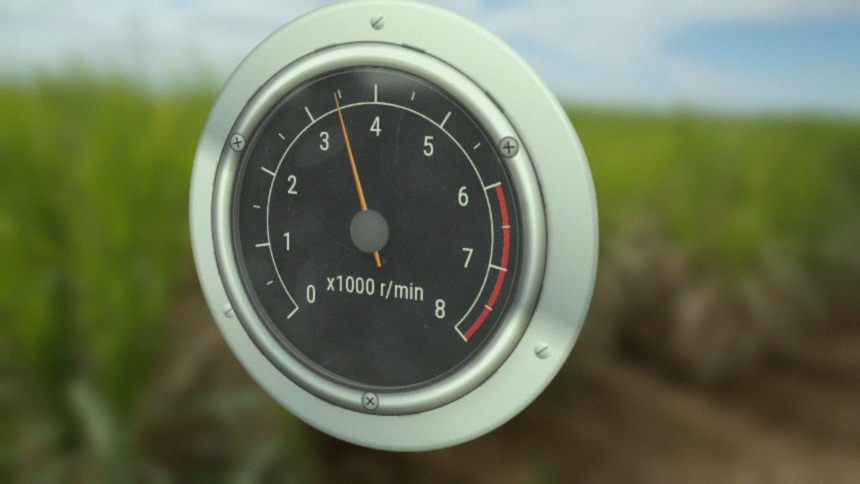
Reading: 3500 rpm
